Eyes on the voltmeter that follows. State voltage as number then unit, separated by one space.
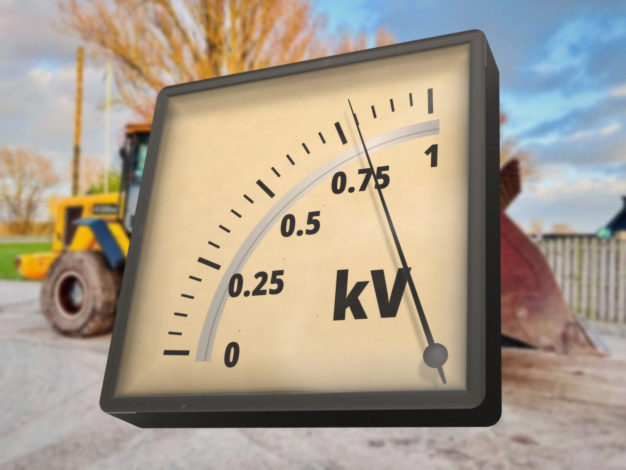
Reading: 0.8 kV
